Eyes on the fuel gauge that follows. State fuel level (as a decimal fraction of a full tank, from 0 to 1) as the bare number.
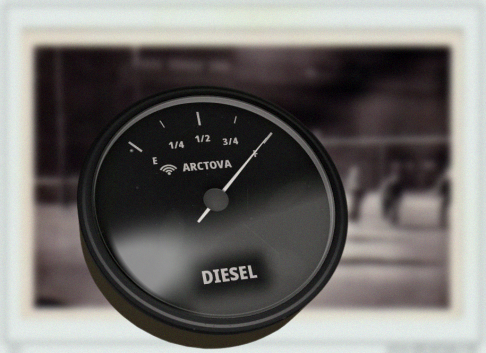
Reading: 1
